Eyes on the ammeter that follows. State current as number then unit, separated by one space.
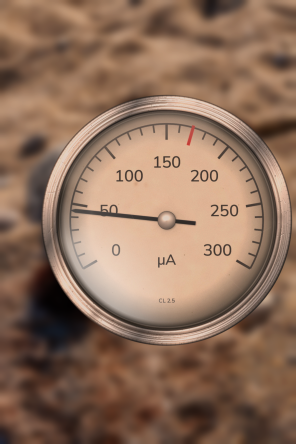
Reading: 45 µA
